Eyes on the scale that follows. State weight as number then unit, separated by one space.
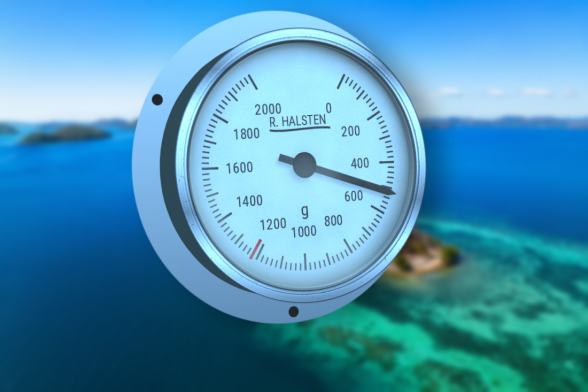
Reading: 520 g
